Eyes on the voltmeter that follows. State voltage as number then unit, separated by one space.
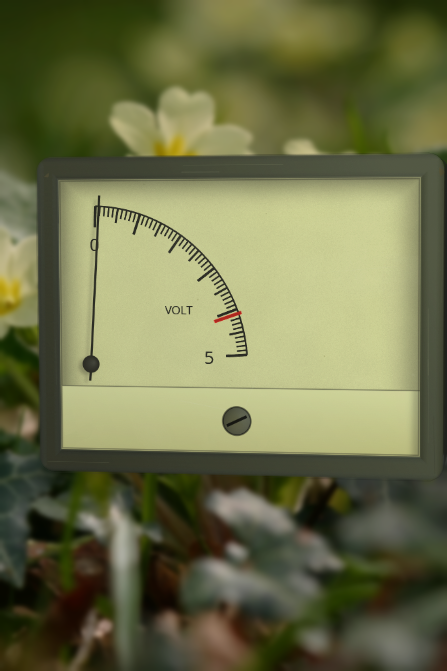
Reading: 0.1 V
